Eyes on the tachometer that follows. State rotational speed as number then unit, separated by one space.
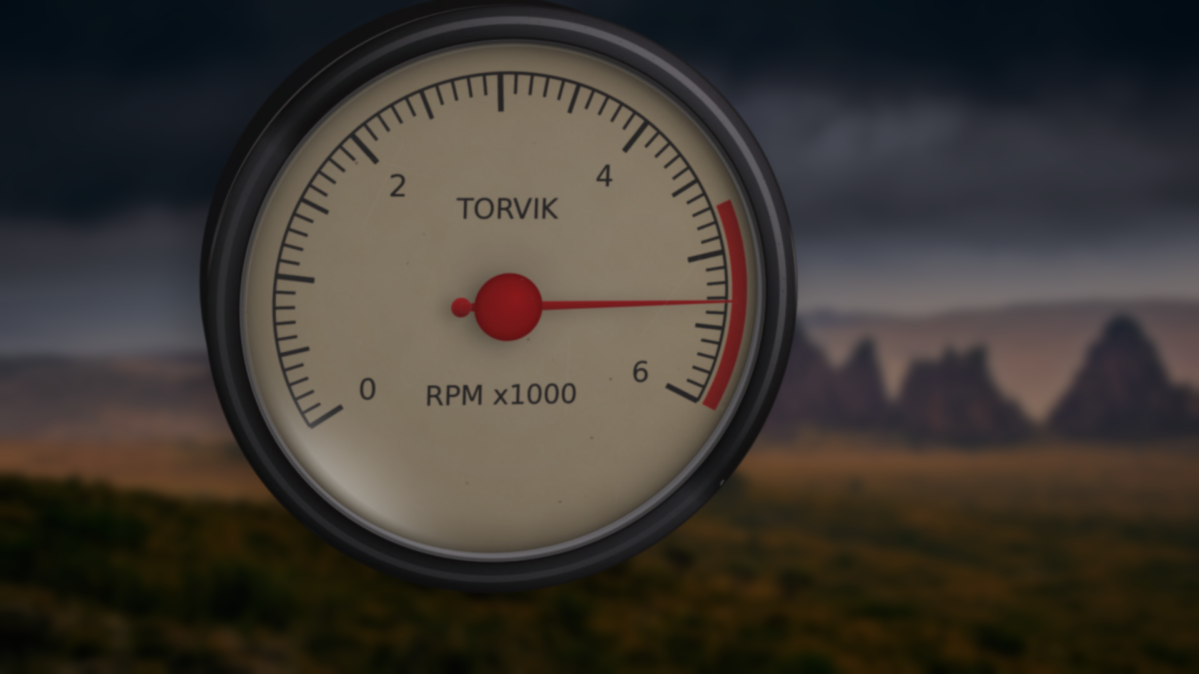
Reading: 5300 rpm
